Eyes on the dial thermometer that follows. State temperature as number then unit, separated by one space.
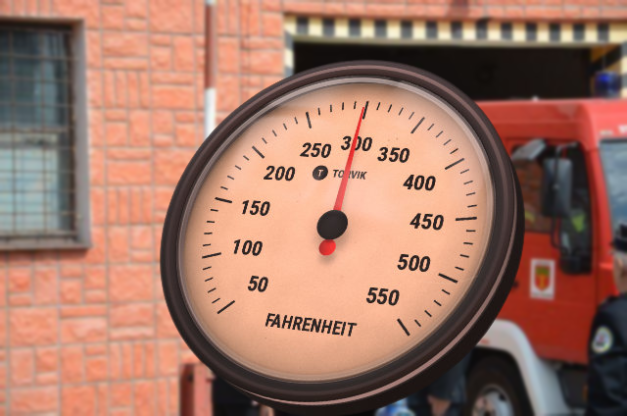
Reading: 300 °F
